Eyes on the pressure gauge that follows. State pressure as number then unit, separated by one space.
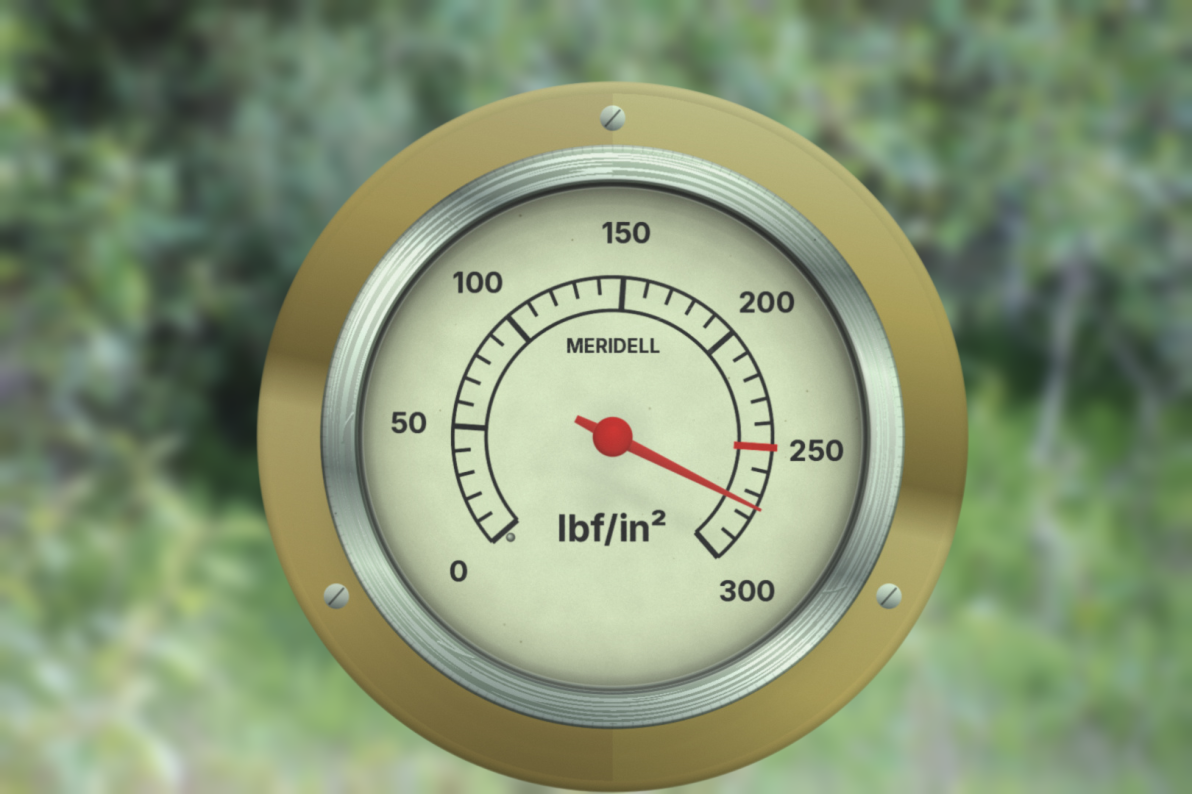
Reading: 275 psi
